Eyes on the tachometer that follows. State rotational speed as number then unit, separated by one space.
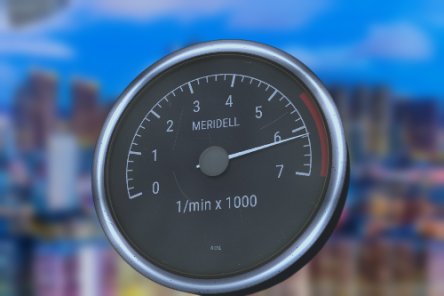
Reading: 6200 rpm
